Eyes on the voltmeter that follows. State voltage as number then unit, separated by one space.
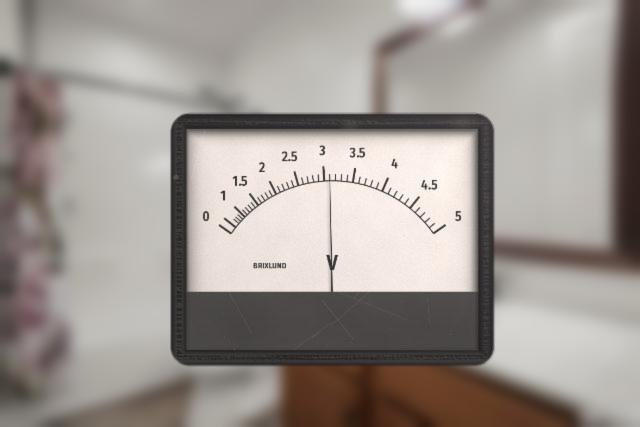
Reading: 3.1 V
